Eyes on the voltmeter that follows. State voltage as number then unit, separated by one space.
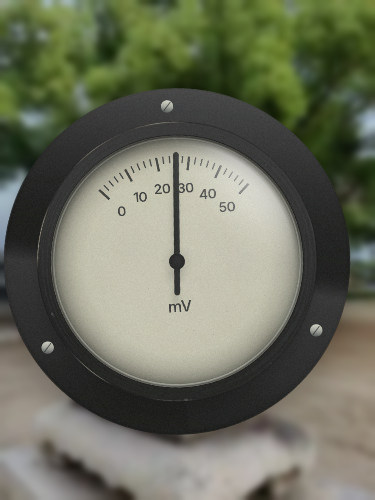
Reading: 26 mV
